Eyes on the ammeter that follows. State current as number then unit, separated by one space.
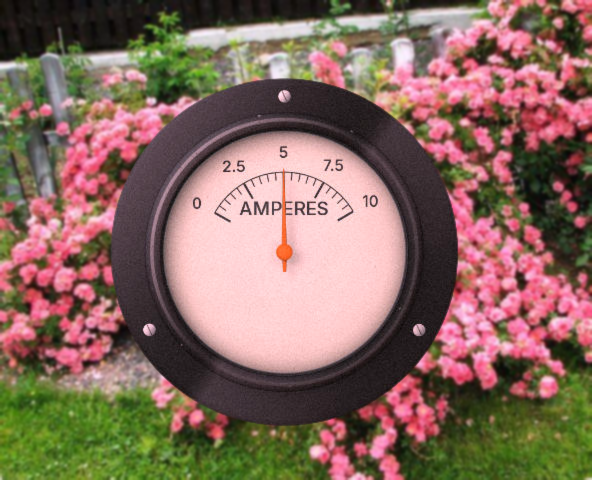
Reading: 5 A
